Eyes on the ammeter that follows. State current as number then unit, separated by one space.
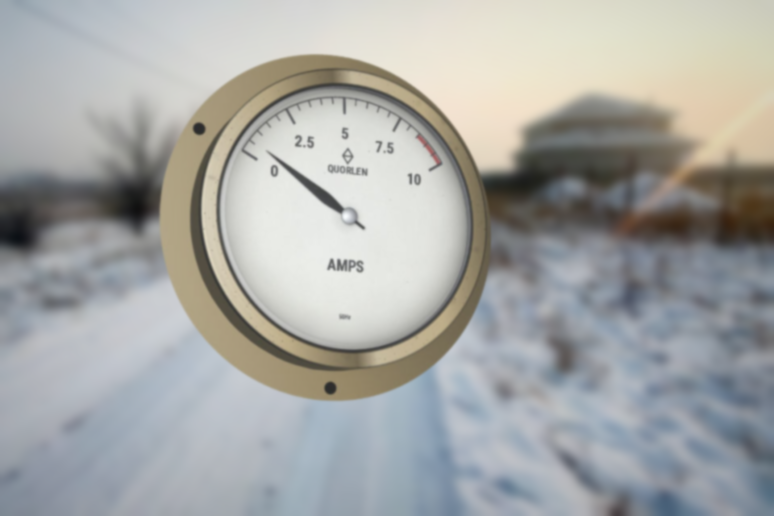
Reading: 0.5 A
